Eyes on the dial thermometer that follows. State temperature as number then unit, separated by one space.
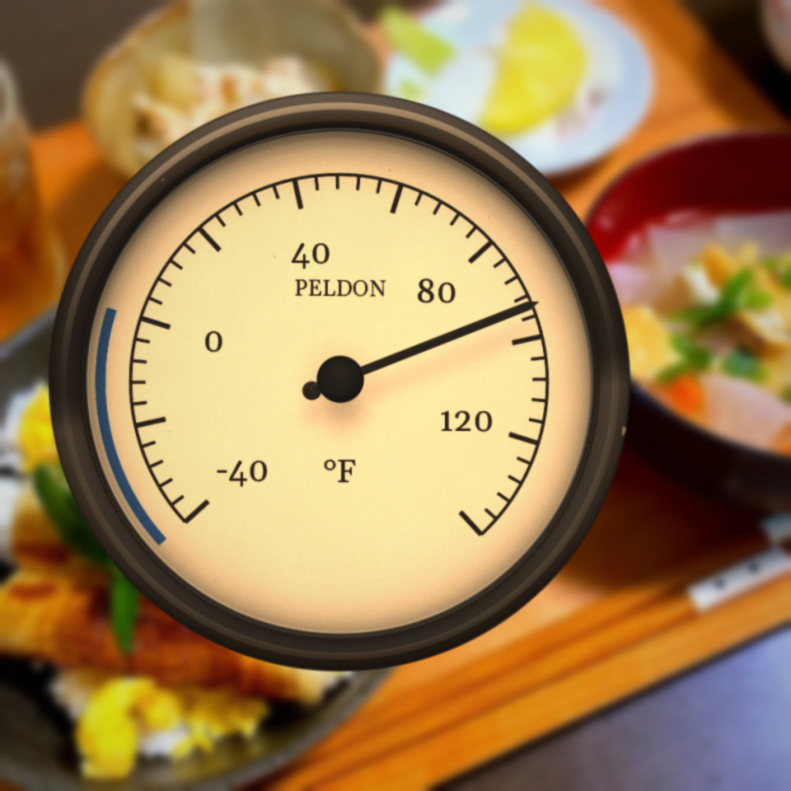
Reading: 94 °F
